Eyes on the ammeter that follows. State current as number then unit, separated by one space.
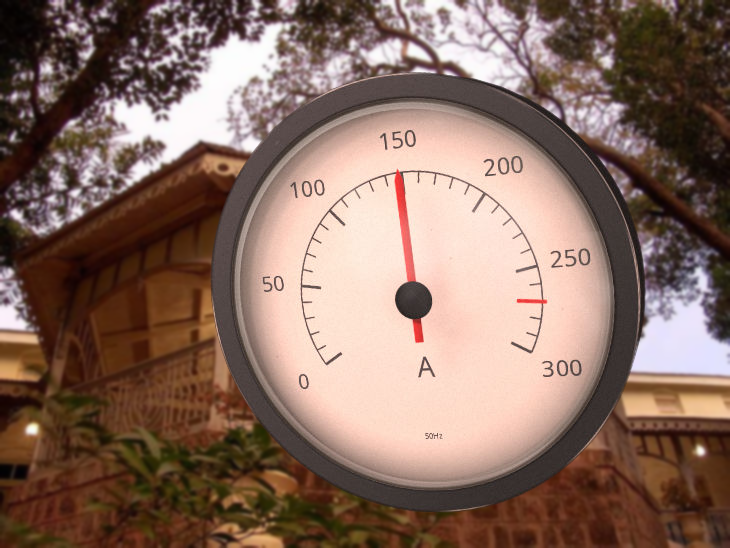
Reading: 150 A
